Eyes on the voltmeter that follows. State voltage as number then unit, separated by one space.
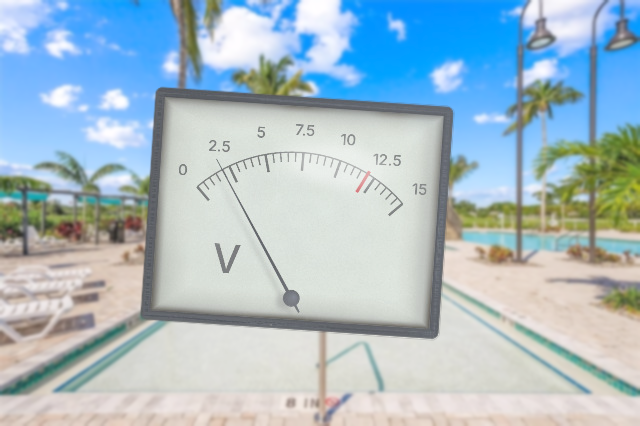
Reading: 2 V
